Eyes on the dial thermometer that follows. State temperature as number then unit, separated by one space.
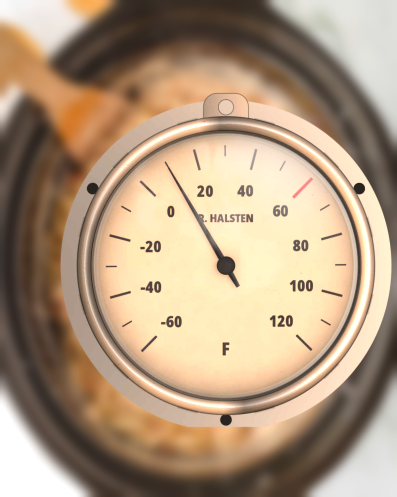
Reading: 10 °F
